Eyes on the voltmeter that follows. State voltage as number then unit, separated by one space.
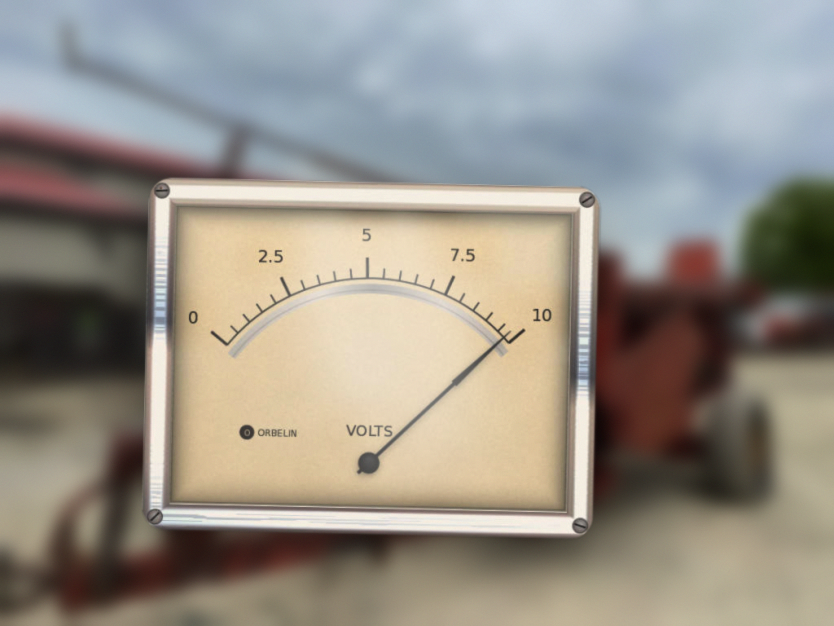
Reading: 9.75 V
